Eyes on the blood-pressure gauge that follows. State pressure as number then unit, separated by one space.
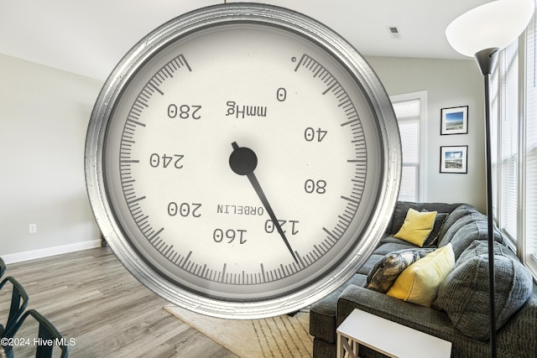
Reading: 122 mmHg
